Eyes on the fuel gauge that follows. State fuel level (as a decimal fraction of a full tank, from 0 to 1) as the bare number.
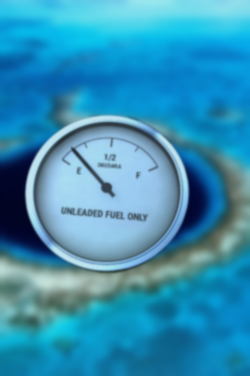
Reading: 0.125
